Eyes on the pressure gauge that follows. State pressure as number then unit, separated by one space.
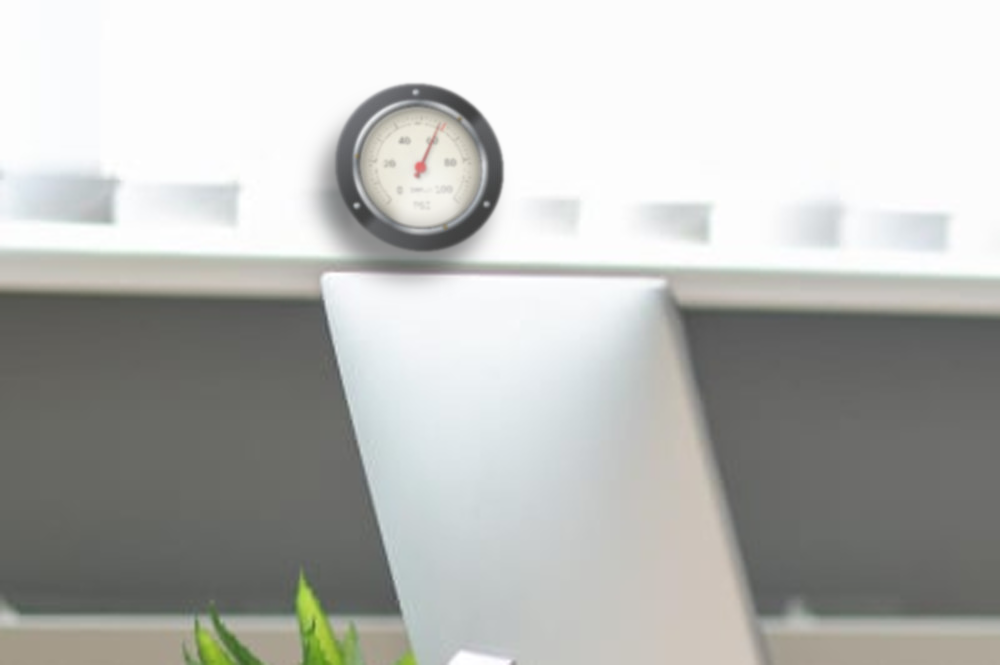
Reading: 60 psi
